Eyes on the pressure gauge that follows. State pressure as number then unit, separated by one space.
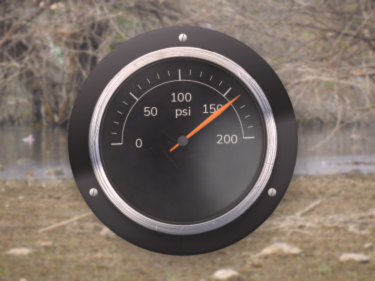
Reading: 160 psi
